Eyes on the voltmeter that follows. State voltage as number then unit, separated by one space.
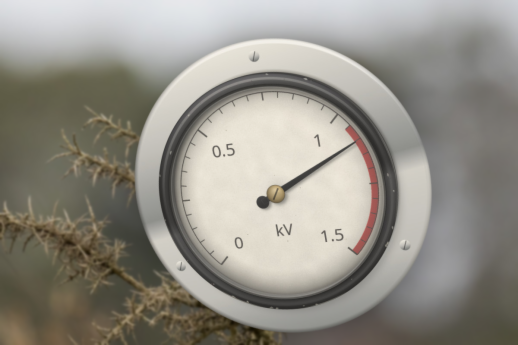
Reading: 1.1 kV
